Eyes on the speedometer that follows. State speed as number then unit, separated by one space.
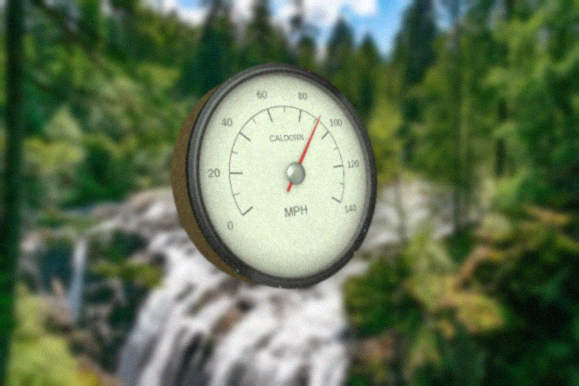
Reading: 90 mph
